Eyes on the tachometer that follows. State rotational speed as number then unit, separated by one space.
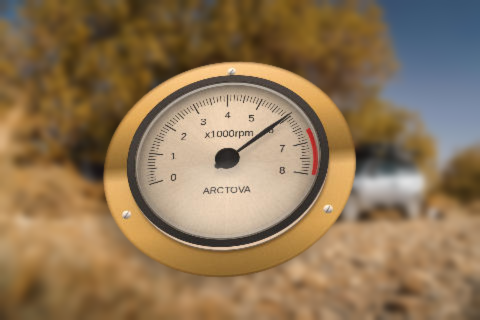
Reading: 6000 rpm
